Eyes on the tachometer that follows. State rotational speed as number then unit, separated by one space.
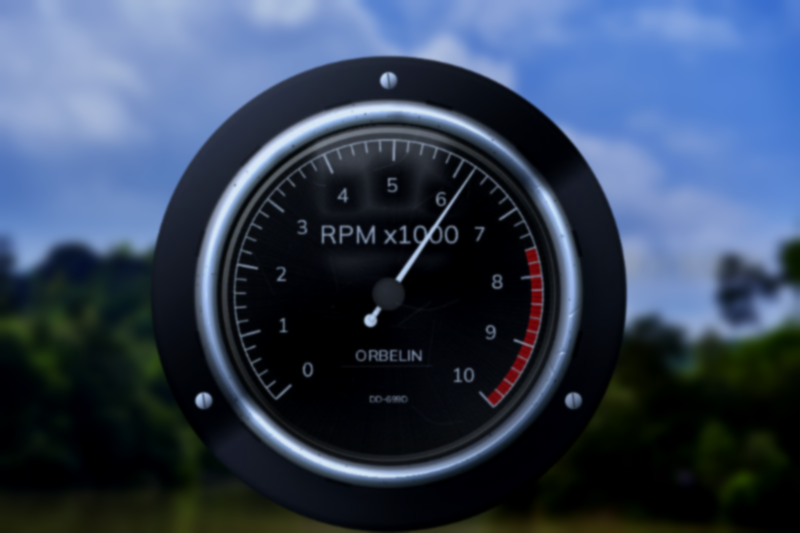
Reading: 6200 rpm
